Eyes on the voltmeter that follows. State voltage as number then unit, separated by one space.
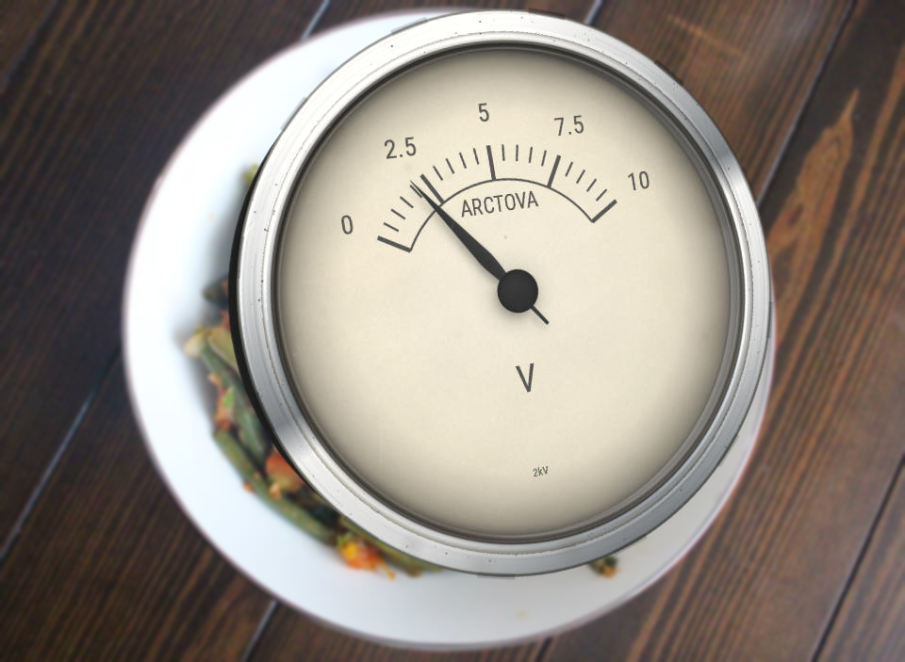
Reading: 2 V
